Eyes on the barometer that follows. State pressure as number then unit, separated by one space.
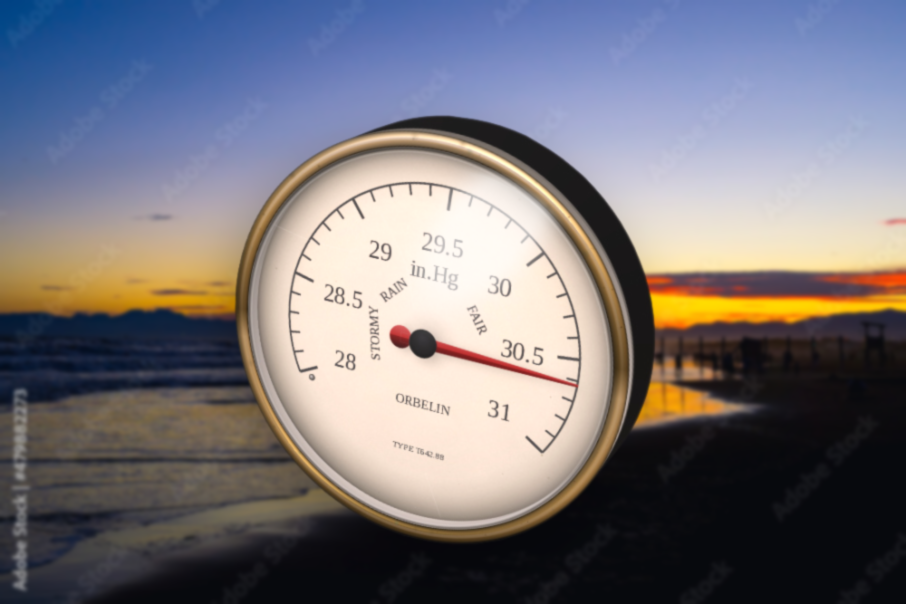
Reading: 30.6 inHg
